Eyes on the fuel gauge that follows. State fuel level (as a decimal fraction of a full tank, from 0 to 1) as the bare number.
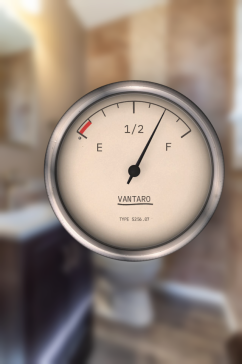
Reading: 0.75
